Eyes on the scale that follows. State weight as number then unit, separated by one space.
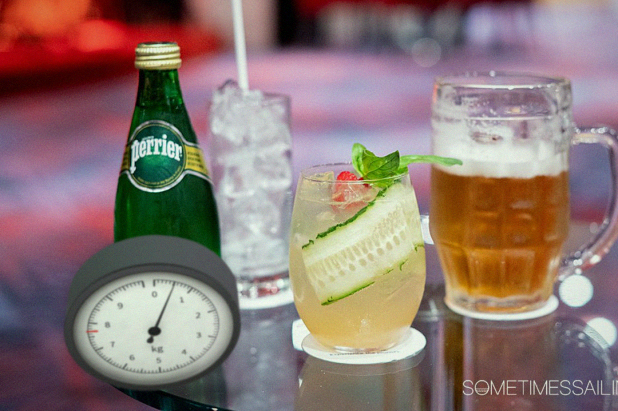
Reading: 0.5 kg
